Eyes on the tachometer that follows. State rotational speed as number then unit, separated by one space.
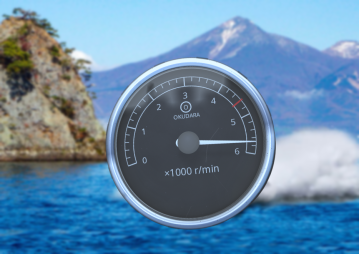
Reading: 5700 rpm
